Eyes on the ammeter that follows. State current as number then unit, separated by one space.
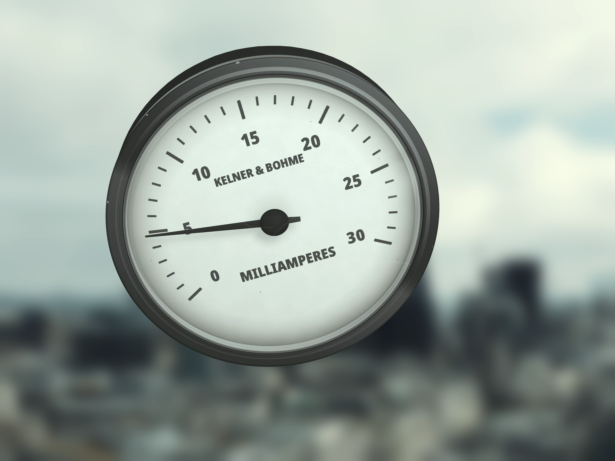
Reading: 5 mA
